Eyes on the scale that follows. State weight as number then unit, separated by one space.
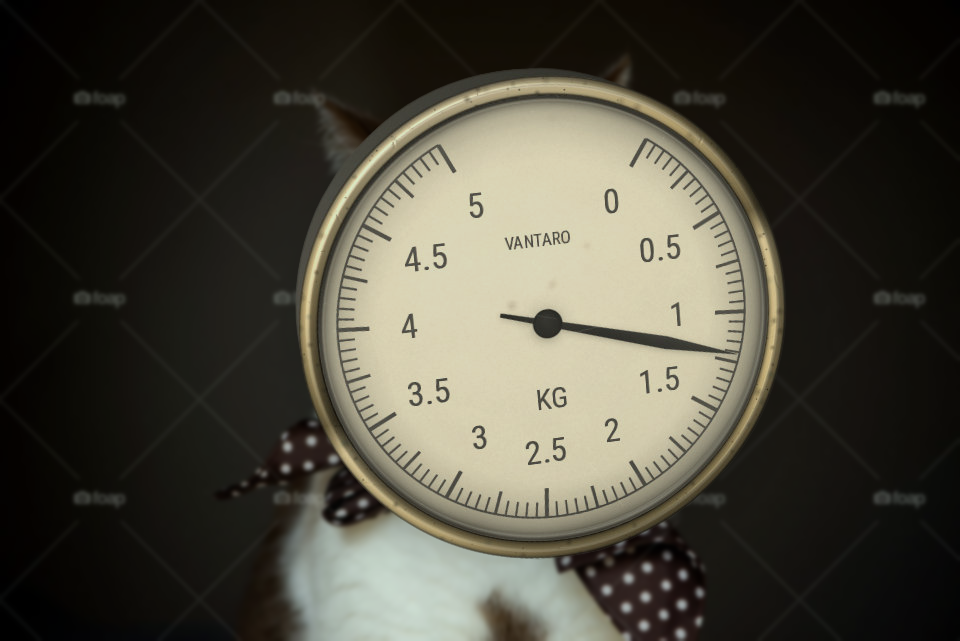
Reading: 1.2 kg
